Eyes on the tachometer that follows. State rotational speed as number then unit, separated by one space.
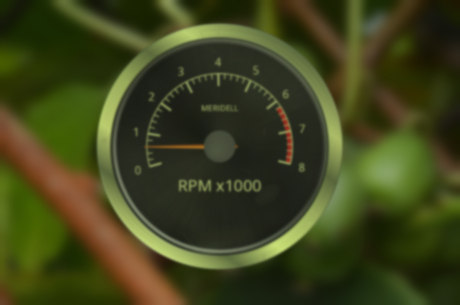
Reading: 600 rpm
